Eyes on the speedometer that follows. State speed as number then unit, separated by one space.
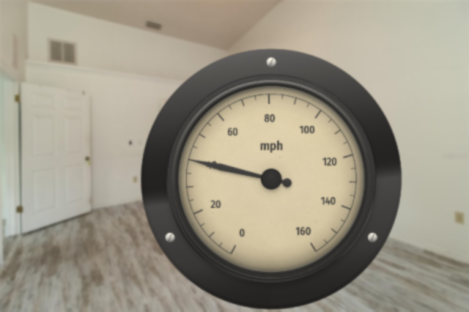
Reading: 40 mph
